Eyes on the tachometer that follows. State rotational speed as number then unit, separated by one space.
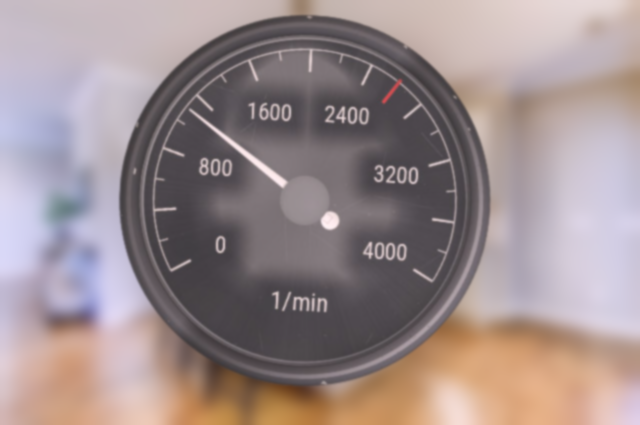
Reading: 1100 rpm
